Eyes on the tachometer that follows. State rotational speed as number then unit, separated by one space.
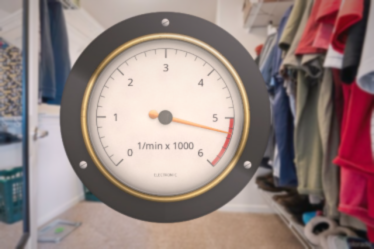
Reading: 5300 rpm
